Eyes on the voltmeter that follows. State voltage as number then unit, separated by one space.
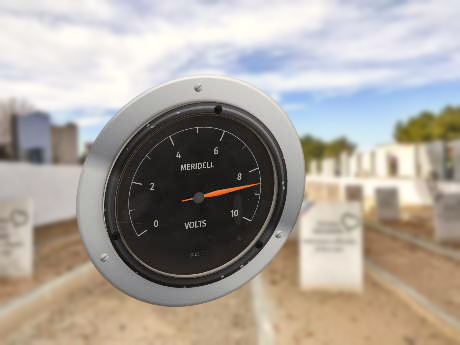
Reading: 8.5 V
